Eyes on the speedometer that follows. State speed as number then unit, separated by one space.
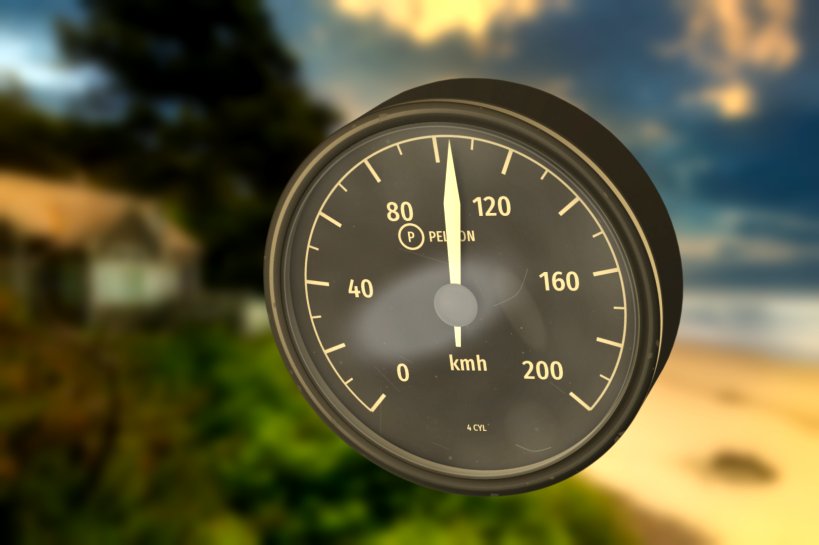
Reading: 105 km/h
